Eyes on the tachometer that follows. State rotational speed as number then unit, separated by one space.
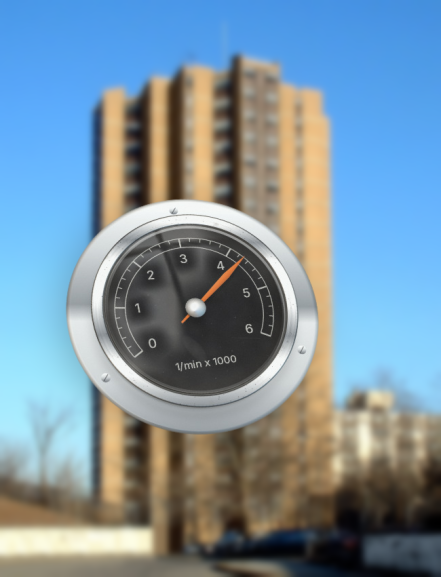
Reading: 4300 rpm
